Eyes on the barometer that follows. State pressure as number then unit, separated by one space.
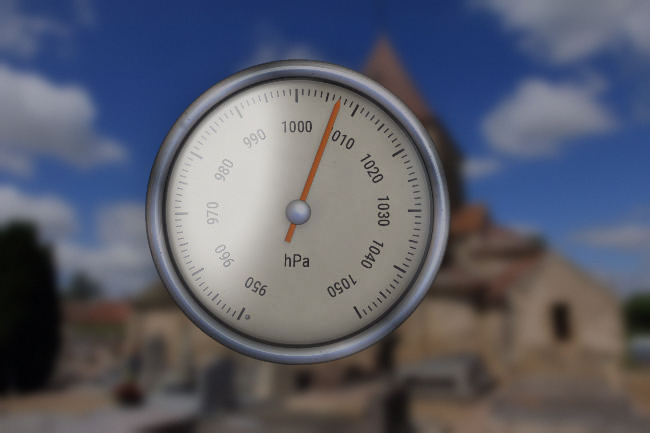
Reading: 1007 hPa
